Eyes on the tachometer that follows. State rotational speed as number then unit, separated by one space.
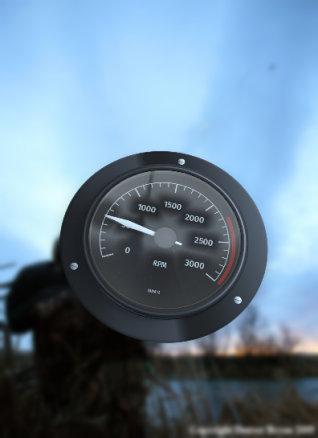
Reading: 500 rpm
